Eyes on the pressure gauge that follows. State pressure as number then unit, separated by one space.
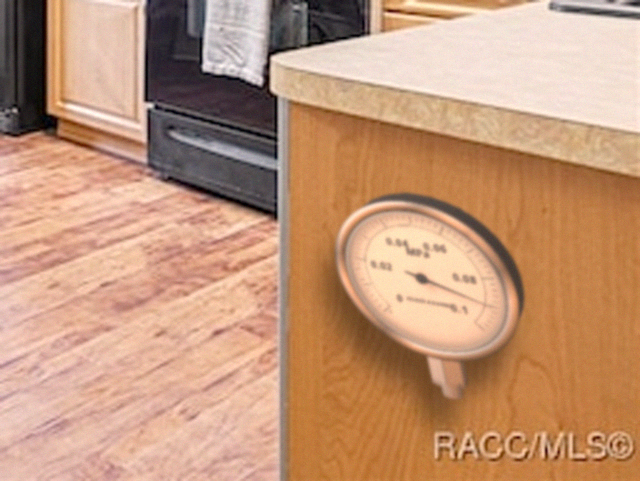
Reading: 0.09 MPa
